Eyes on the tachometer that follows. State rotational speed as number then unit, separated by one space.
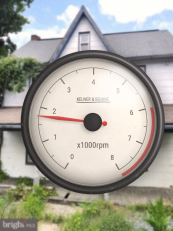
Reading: 1750 rpm
